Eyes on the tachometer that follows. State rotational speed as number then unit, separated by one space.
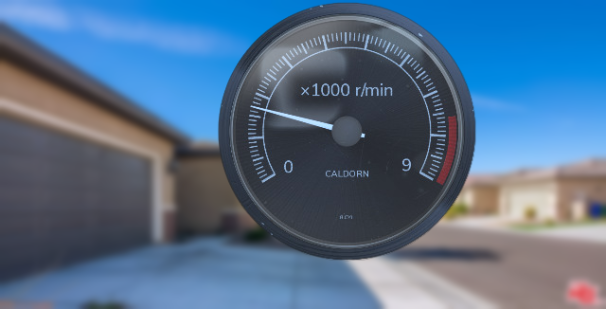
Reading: 1700 rpm
